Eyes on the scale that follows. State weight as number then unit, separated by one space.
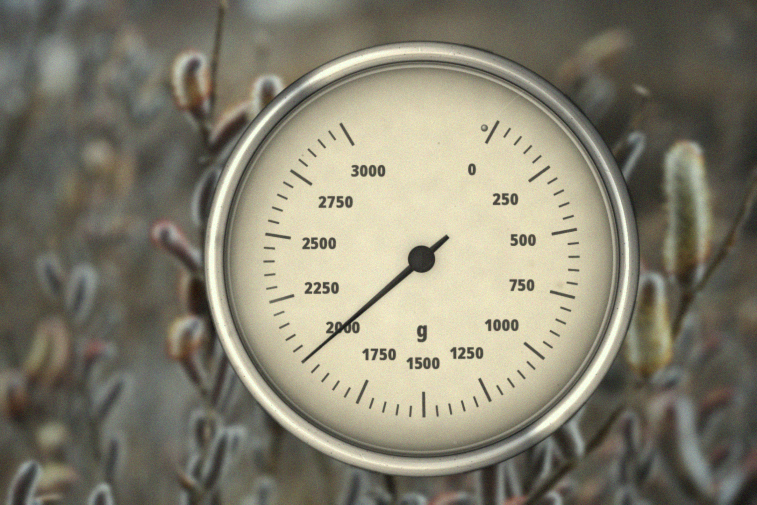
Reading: 2000 g
